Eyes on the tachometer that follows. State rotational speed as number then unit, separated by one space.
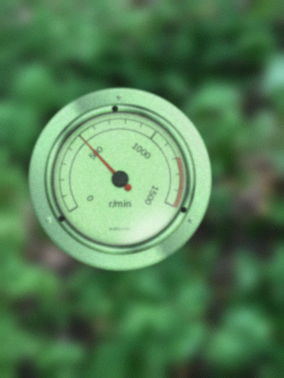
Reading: 500 rpm
